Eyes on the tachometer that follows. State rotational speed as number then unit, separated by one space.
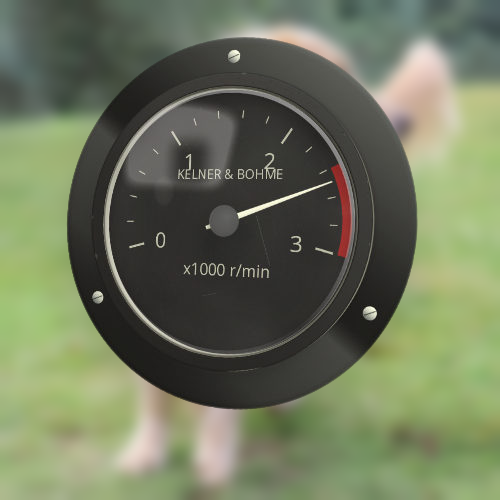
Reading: 2500 rpm
